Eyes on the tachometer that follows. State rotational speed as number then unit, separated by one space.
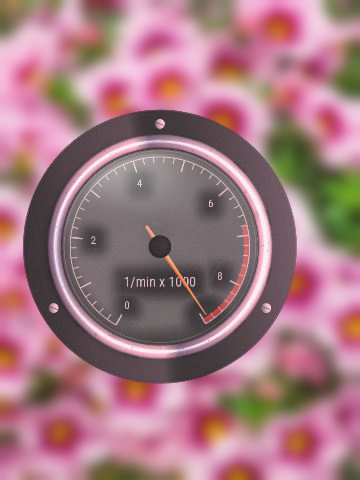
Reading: 8900 rpm
